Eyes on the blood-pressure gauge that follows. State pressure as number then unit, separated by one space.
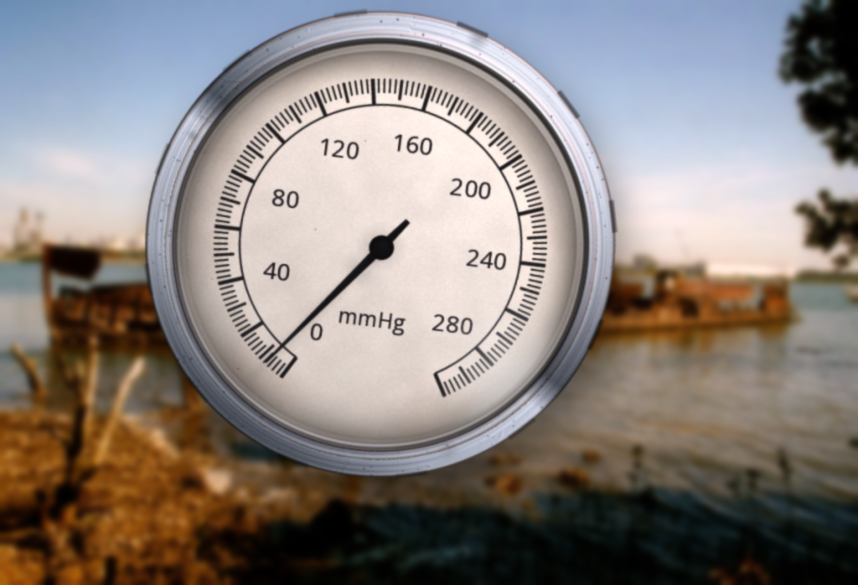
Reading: 8 mmHg
